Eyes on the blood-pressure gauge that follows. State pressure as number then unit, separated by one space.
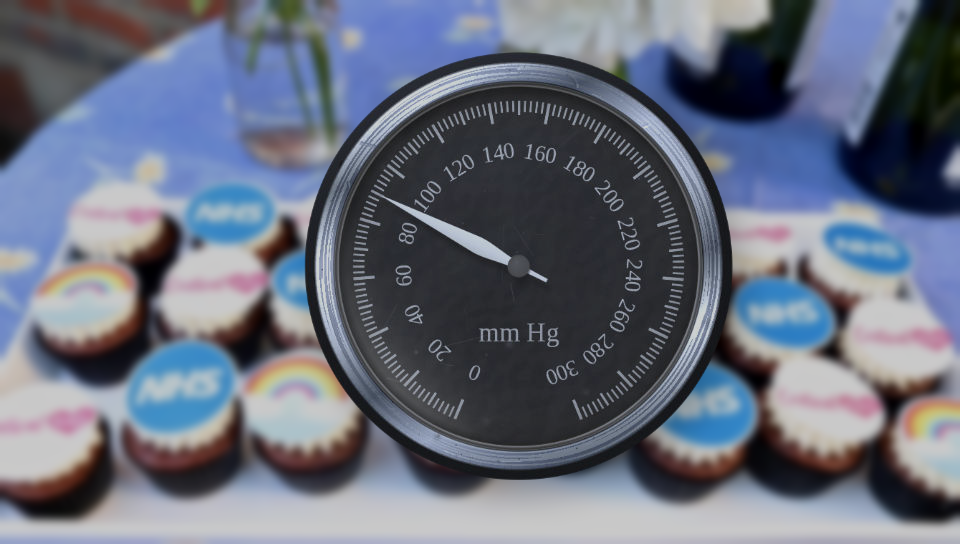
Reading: 90 mmHg
